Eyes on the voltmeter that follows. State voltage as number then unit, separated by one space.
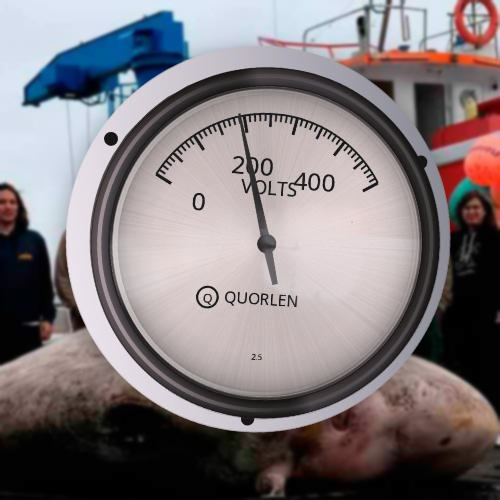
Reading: 190 V
